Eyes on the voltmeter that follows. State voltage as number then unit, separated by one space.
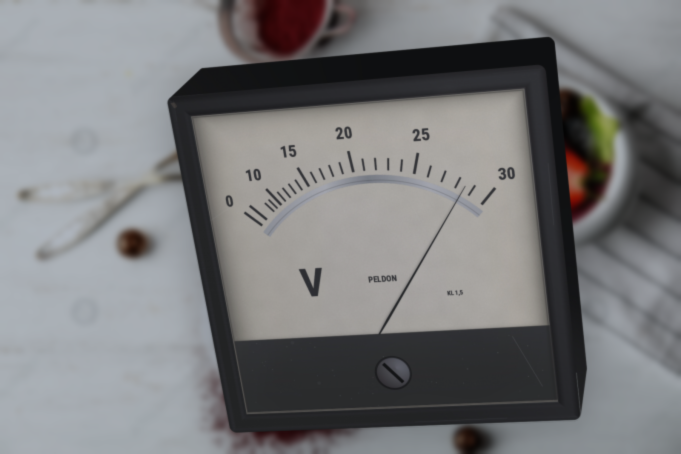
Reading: 28.5 V
